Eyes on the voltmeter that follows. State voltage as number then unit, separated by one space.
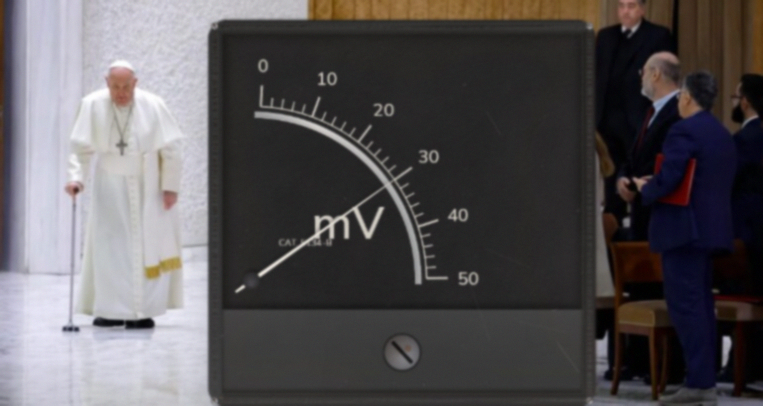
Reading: 30 mV
